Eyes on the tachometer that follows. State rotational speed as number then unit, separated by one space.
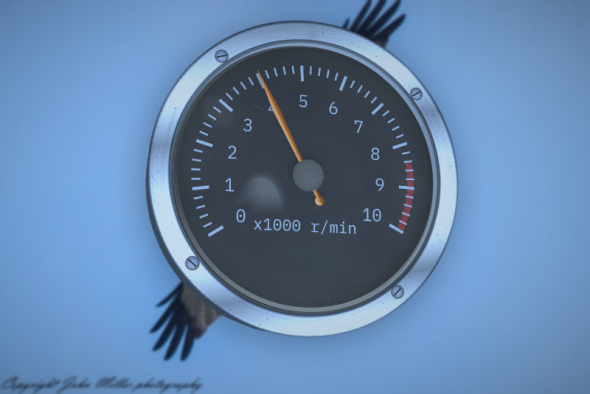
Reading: 4000 rpm
